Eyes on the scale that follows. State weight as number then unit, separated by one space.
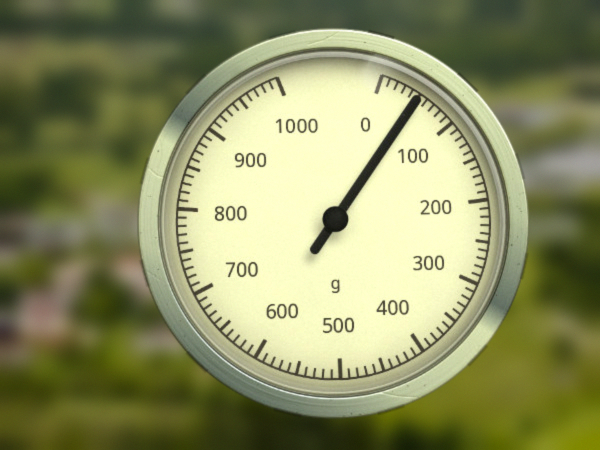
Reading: 50 g
